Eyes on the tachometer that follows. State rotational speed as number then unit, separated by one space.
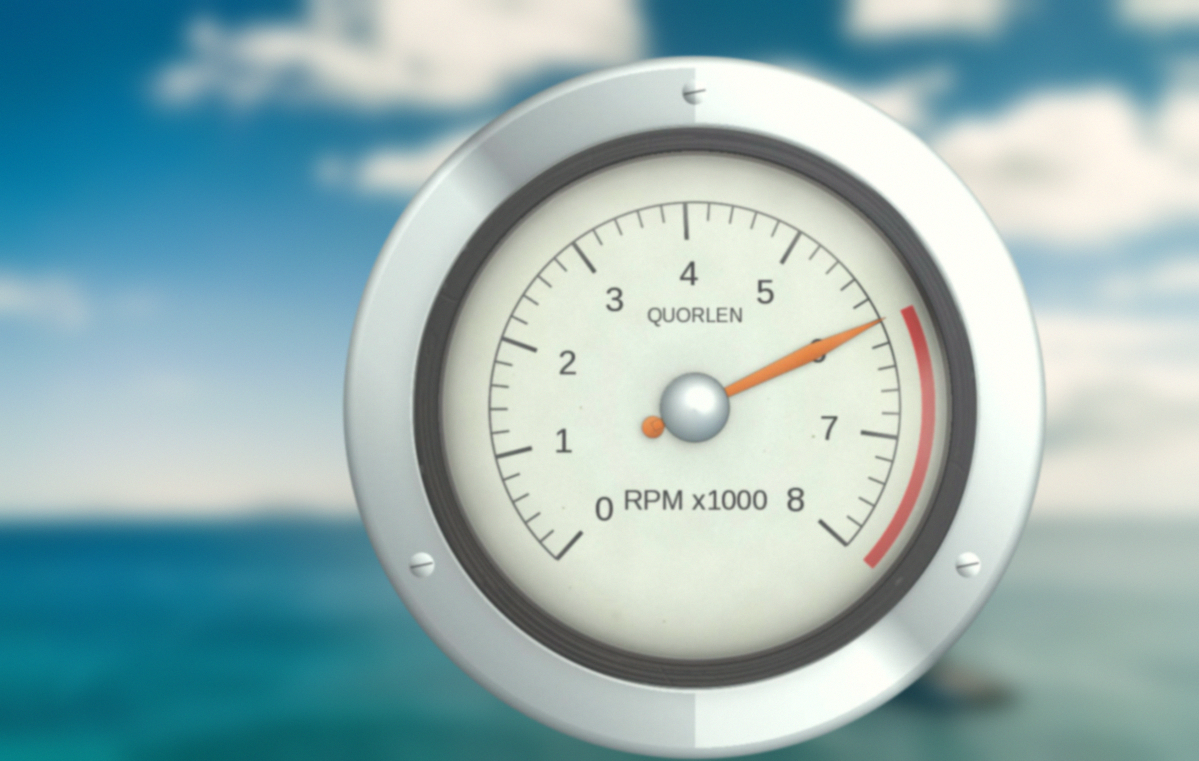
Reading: 6000 rpm
